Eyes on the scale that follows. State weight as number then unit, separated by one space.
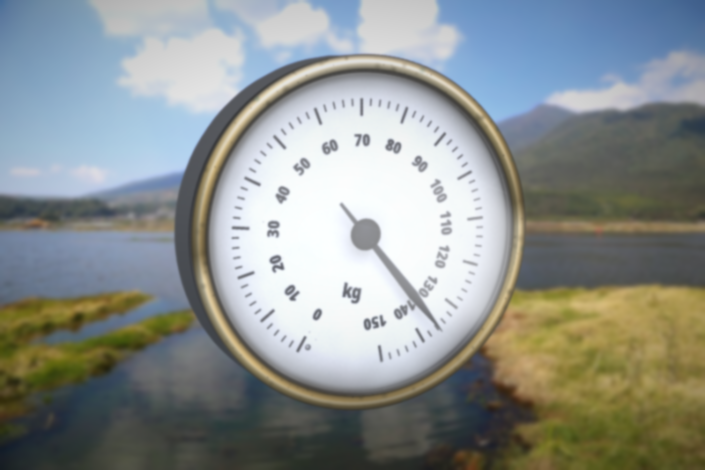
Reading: 136 kg
